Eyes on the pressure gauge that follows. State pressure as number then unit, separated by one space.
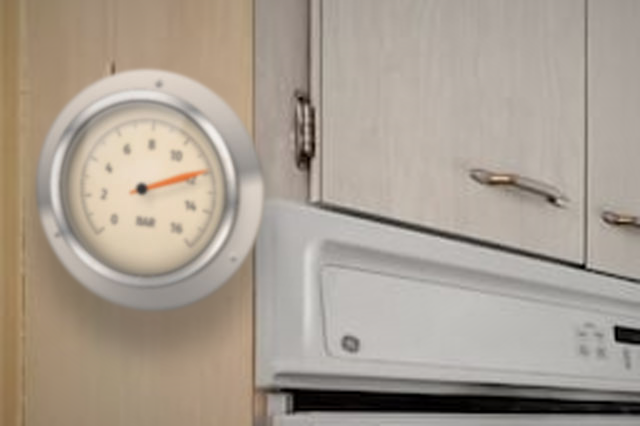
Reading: 12 bar
